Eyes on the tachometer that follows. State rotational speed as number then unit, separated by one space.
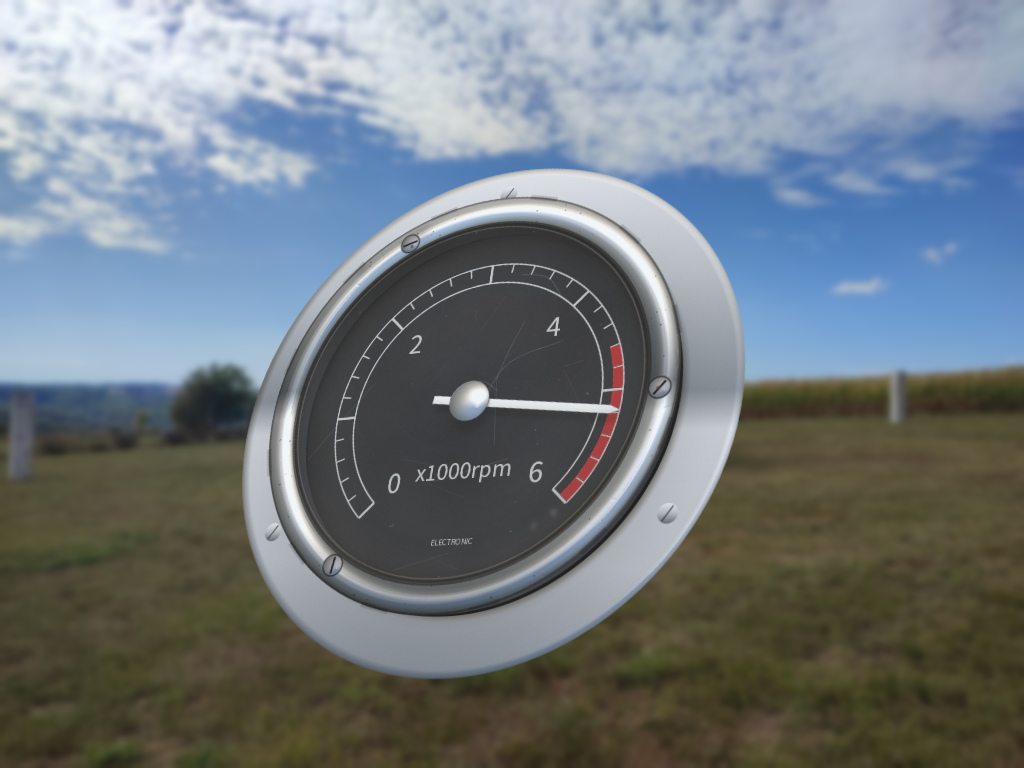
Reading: 5200 rpm
